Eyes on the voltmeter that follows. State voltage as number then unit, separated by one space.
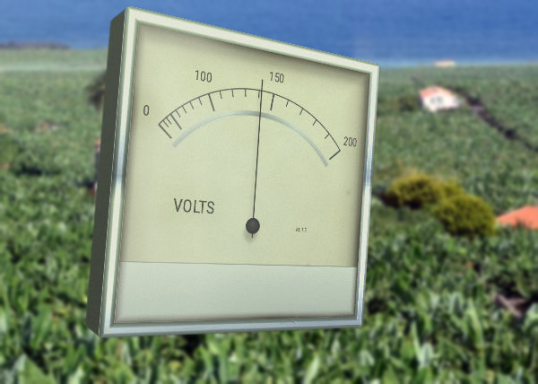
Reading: 140 V
